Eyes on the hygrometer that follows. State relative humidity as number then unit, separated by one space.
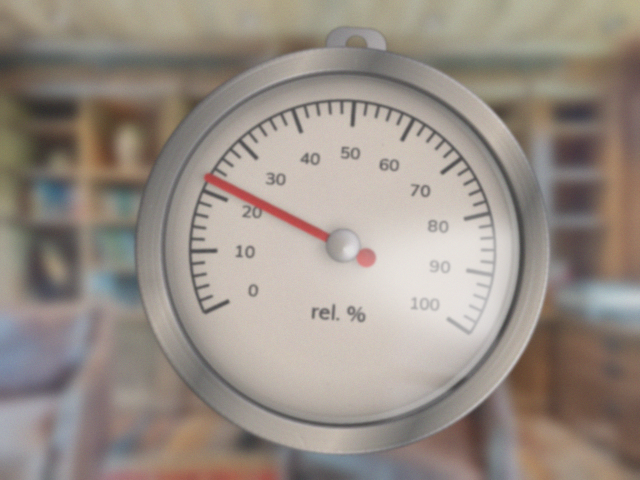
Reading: 22 %
